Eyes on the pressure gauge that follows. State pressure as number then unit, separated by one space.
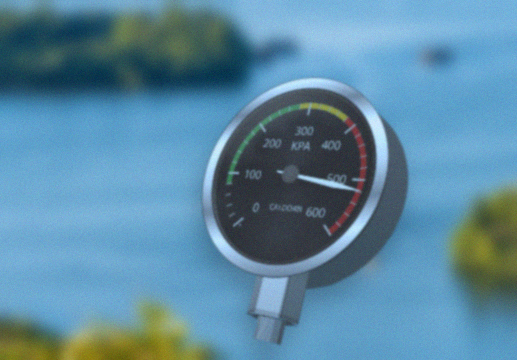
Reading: 520 kPa
